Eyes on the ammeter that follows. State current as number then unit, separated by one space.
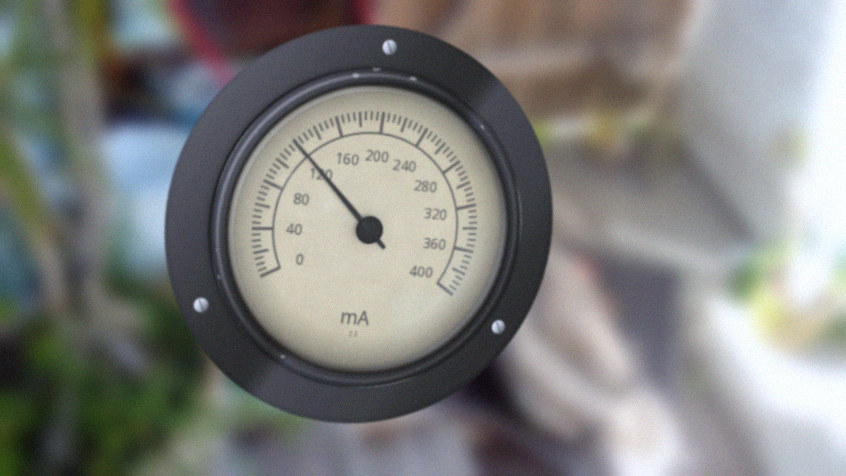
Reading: 120 mA
